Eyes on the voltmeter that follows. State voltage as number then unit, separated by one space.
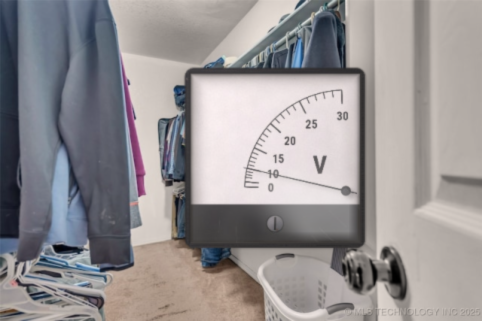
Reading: 10 V
